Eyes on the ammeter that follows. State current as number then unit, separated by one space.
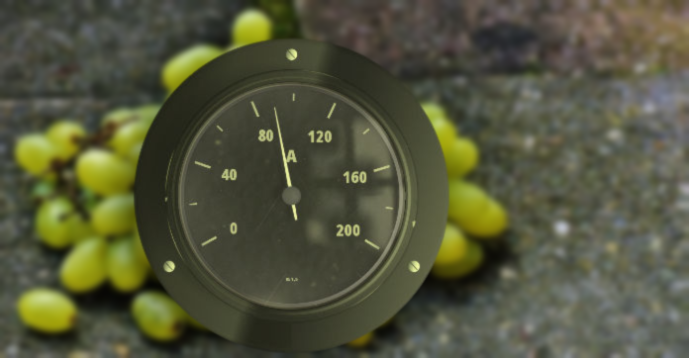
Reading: 90 A
